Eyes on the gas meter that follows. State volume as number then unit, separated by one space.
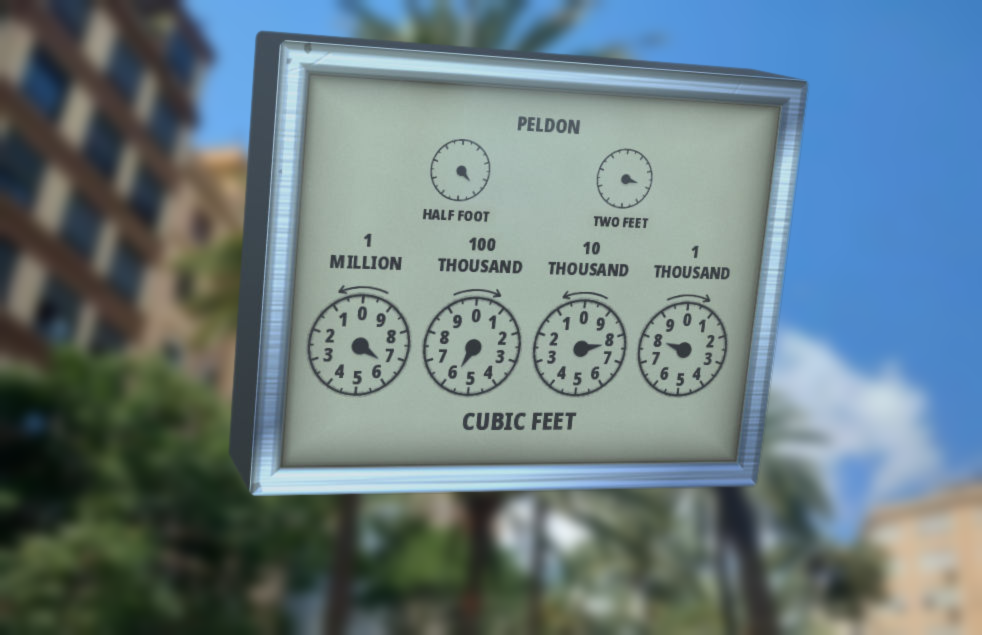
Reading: 657800 ft³
